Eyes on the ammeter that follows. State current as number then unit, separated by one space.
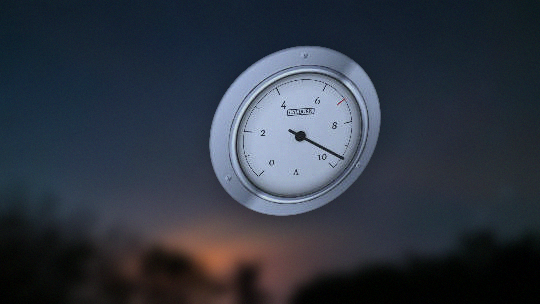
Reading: 9.5 A
